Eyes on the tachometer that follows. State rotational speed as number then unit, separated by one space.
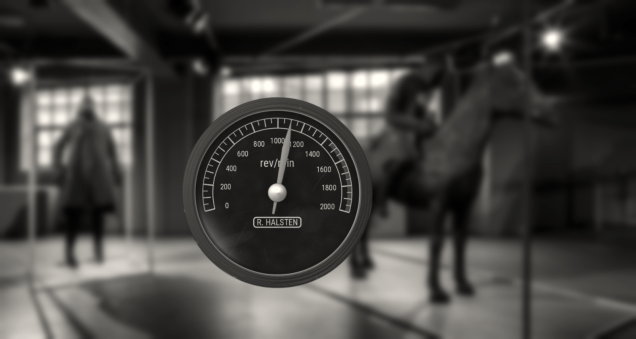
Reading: 1100 rpm
